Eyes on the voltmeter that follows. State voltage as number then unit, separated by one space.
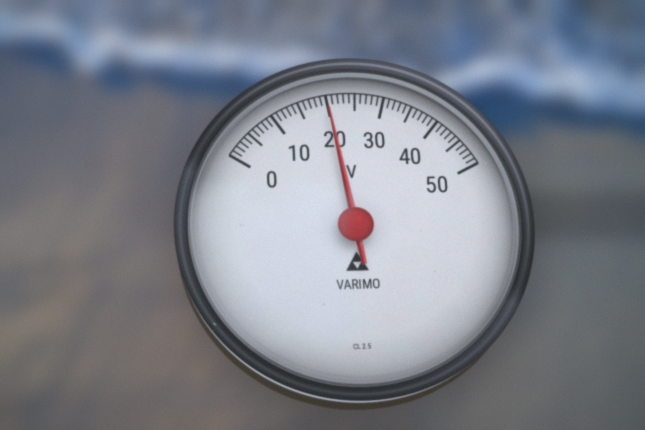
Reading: 20 V
